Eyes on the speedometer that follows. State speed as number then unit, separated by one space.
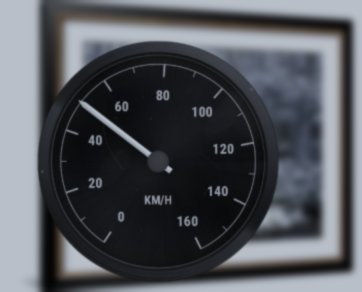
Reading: 50 km/h
